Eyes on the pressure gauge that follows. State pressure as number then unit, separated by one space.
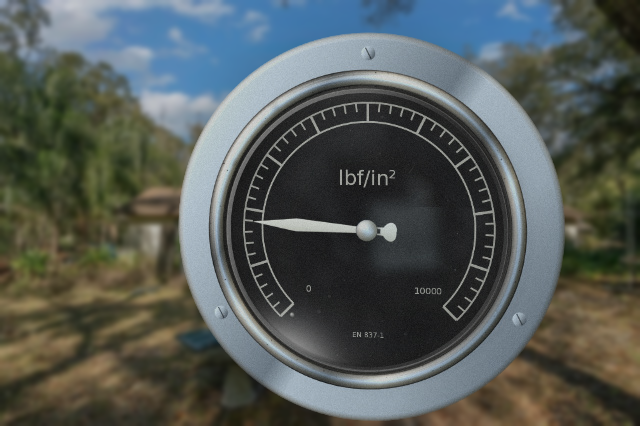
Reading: 1800 psi
